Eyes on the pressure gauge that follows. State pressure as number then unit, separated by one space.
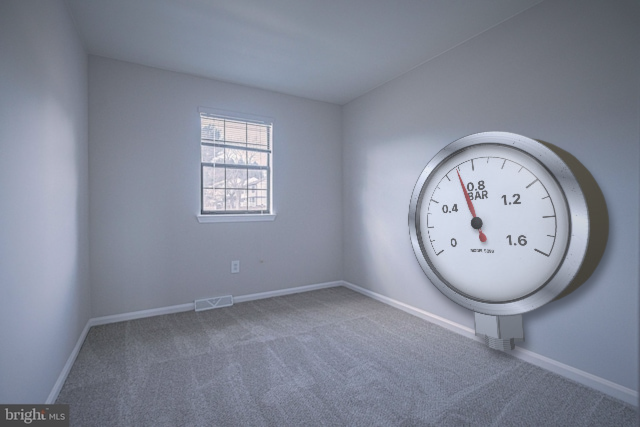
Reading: 0.7 bar
